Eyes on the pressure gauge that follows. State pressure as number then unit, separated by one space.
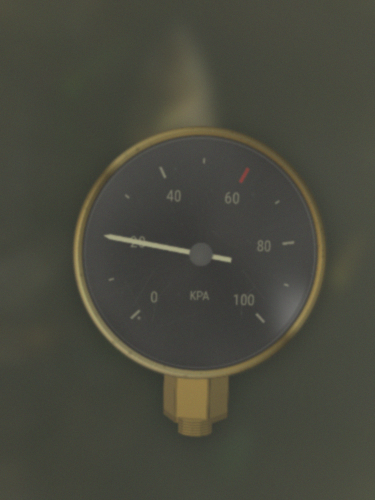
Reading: 20 kPa
